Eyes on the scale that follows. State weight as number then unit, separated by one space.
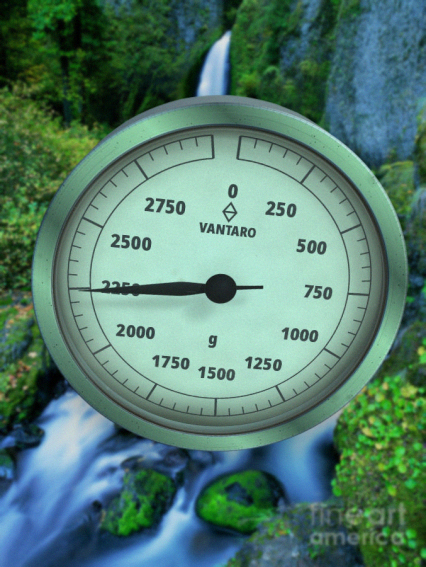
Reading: 2250 g
